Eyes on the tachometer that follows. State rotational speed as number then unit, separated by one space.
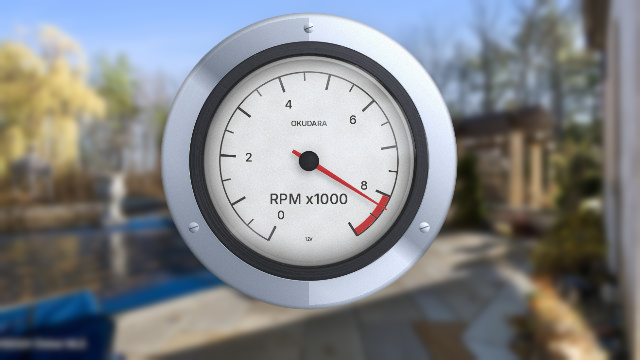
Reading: 8250 rpm
